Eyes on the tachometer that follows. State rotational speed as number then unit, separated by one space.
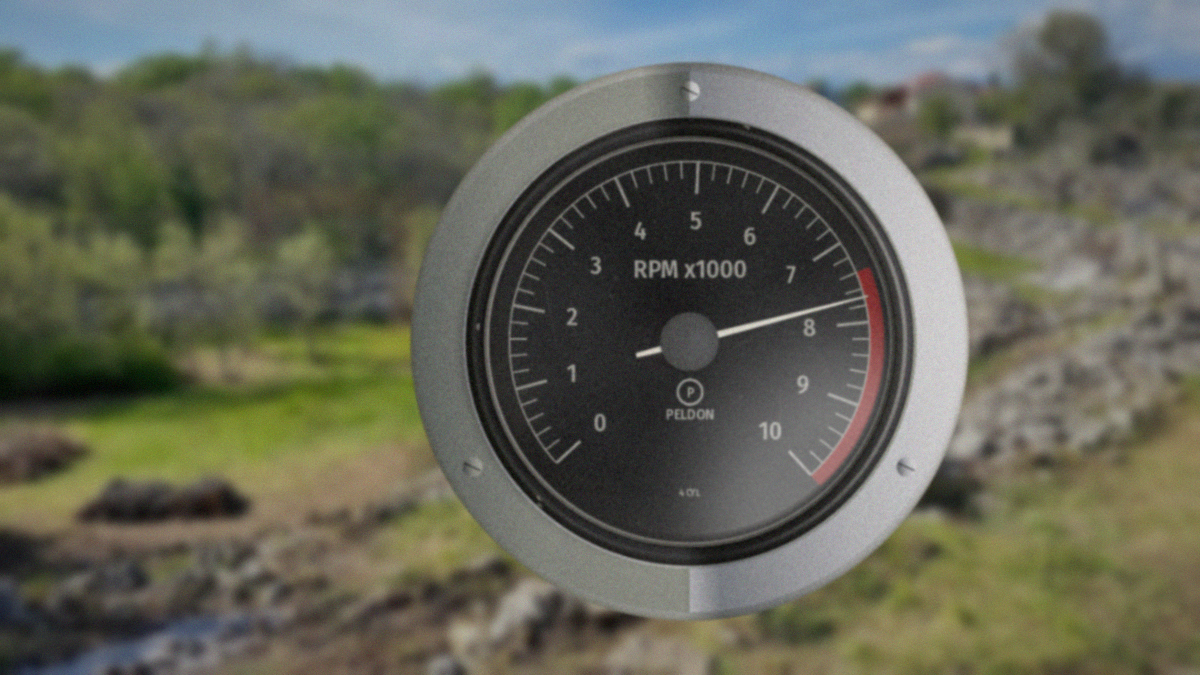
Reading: 7700 rpm
